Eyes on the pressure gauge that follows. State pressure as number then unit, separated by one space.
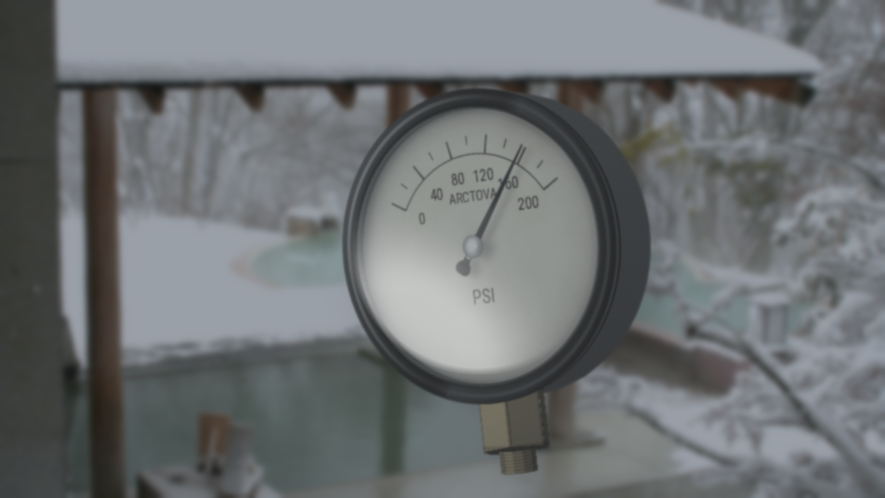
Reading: 160 psi
